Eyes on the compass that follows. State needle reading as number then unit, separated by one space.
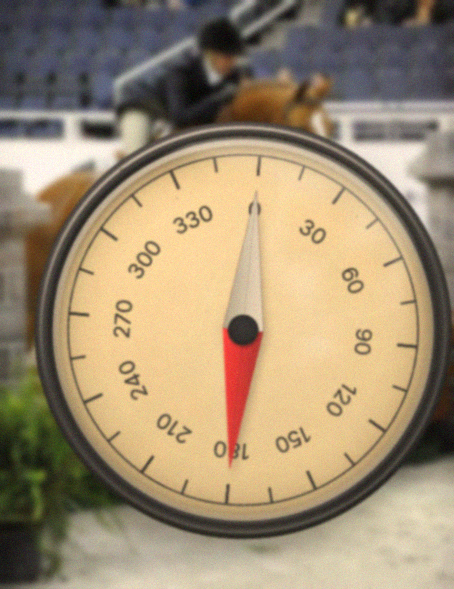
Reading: 180 °
